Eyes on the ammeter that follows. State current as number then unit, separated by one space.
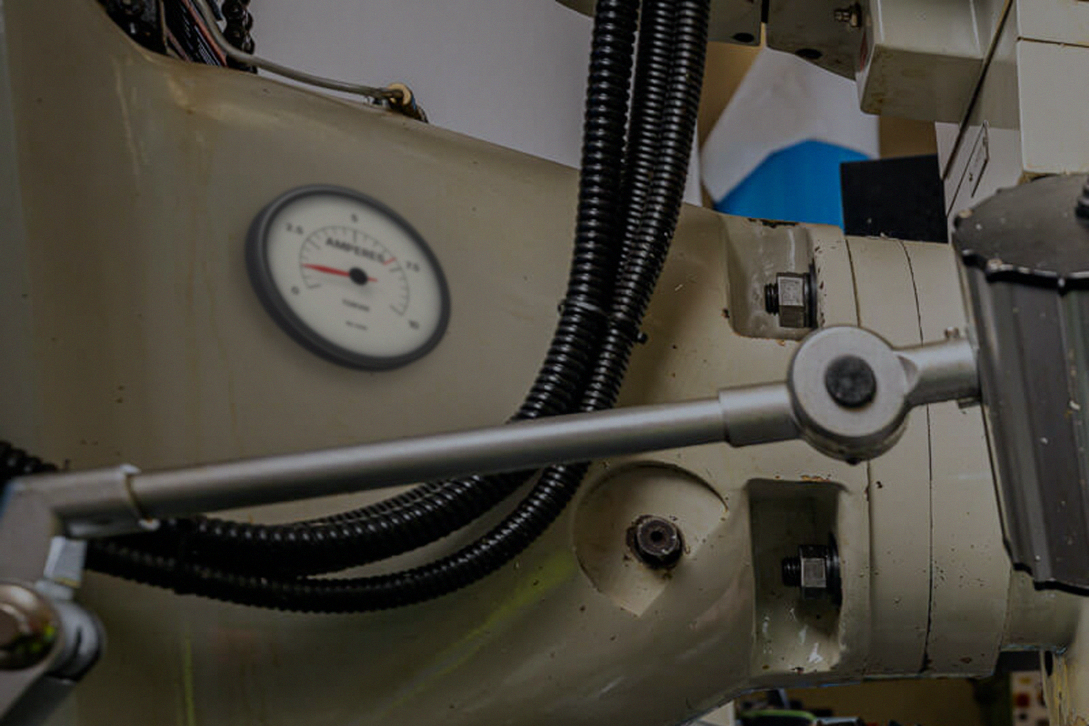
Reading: 1 A
